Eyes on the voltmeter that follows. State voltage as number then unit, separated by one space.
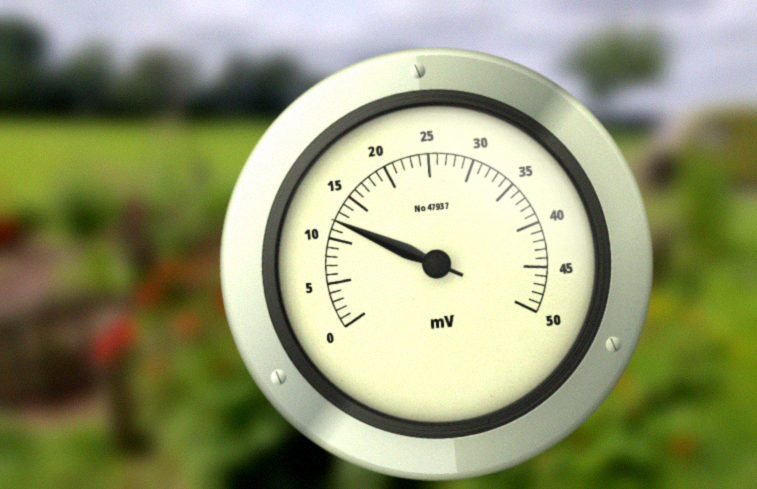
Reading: 12 mV
